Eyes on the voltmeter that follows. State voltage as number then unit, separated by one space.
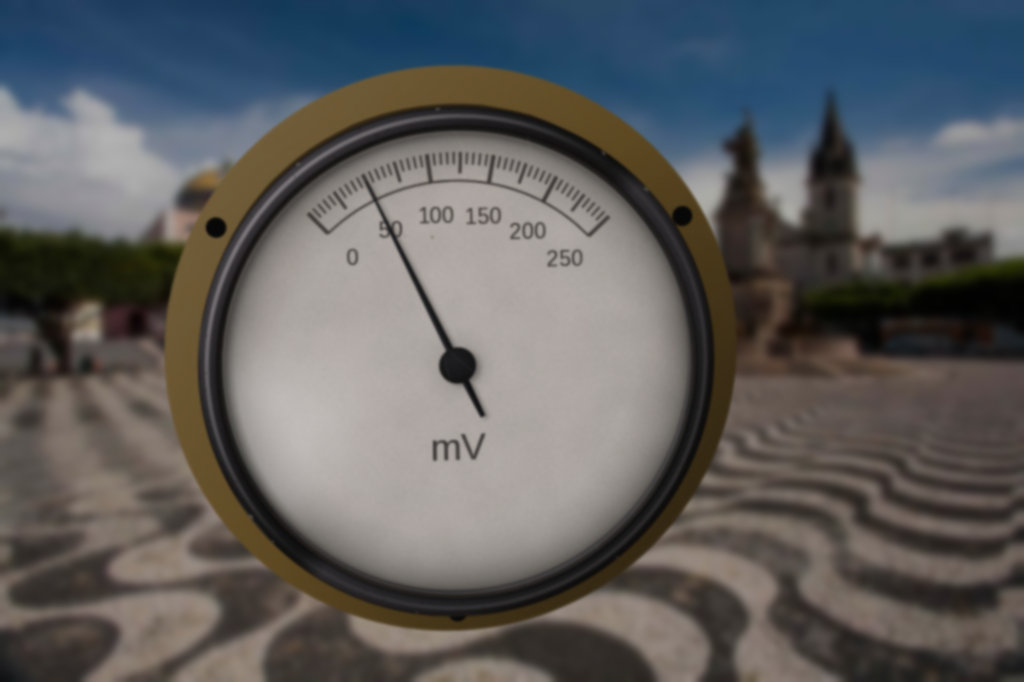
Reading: 50 mV
